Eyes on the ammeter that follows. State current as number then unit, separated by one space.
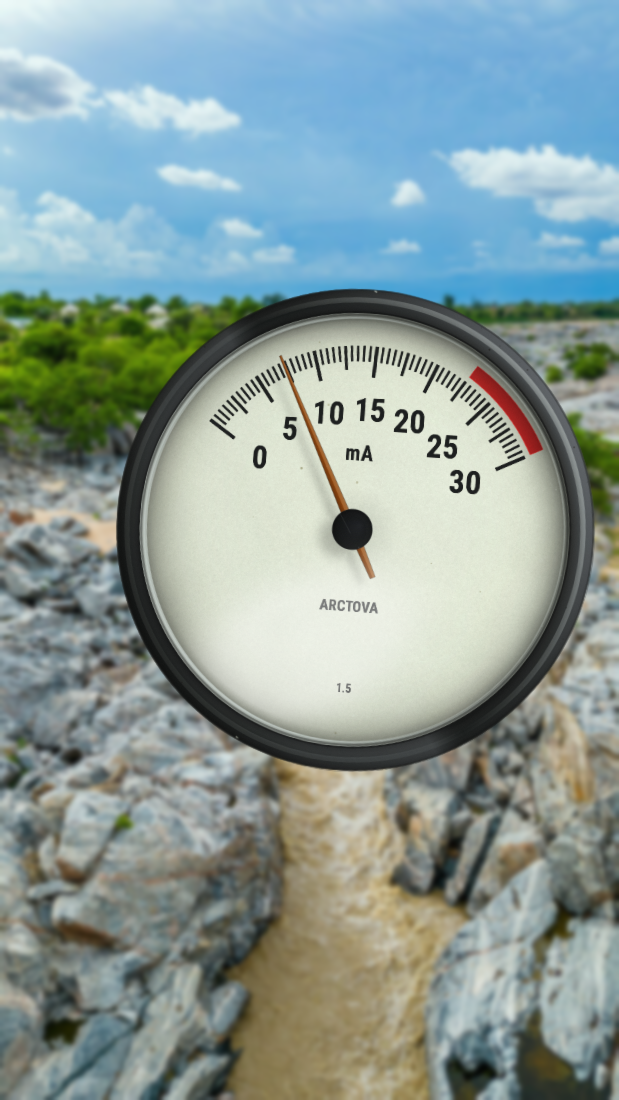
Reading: 7.5 mA
